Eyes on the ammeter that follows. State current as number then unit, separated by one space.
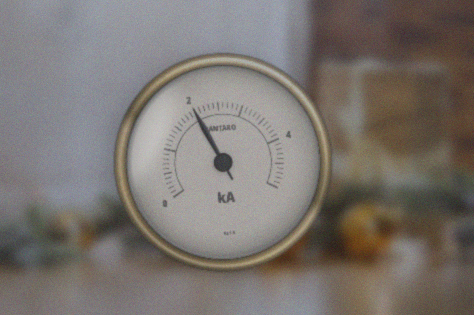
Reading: 2 kA
